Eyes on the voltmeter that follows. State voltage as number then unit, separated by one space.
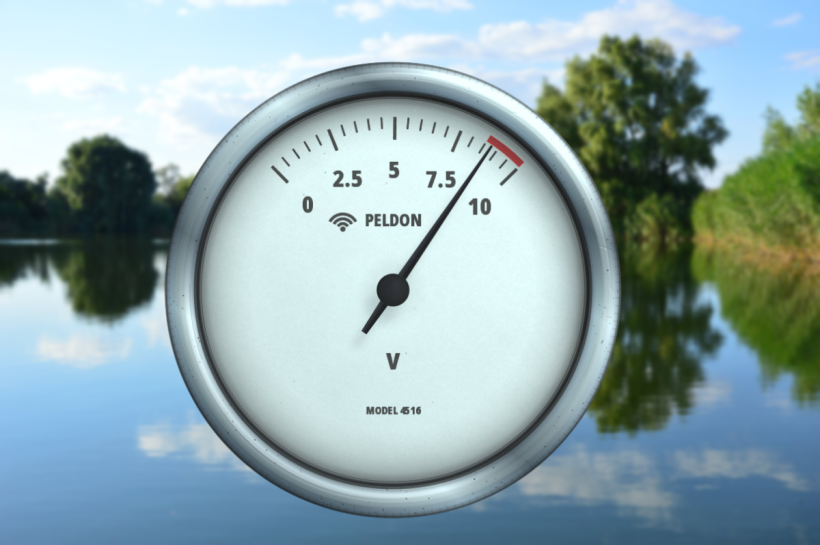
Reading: 8.75 V
